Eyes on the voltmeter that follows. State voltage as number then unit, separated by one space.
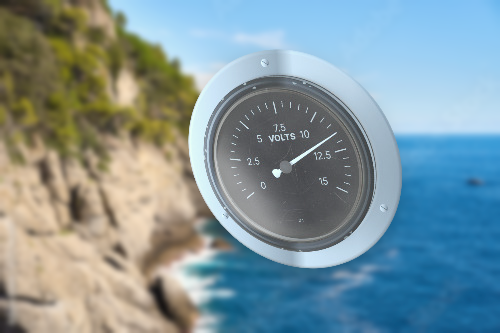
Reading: 11.5 V
